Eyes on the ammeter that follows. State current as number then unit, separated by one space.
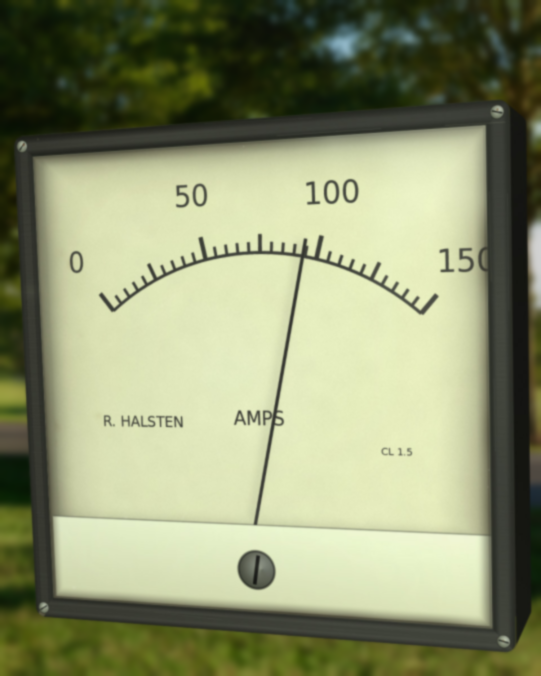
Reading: 95 A
